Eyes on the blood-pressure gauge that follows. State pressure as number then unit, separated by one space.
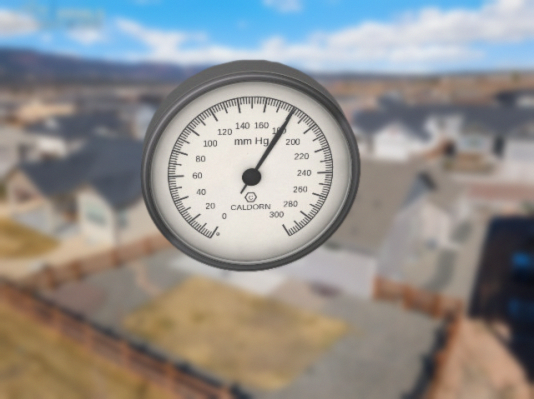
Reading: 180 mmHg
